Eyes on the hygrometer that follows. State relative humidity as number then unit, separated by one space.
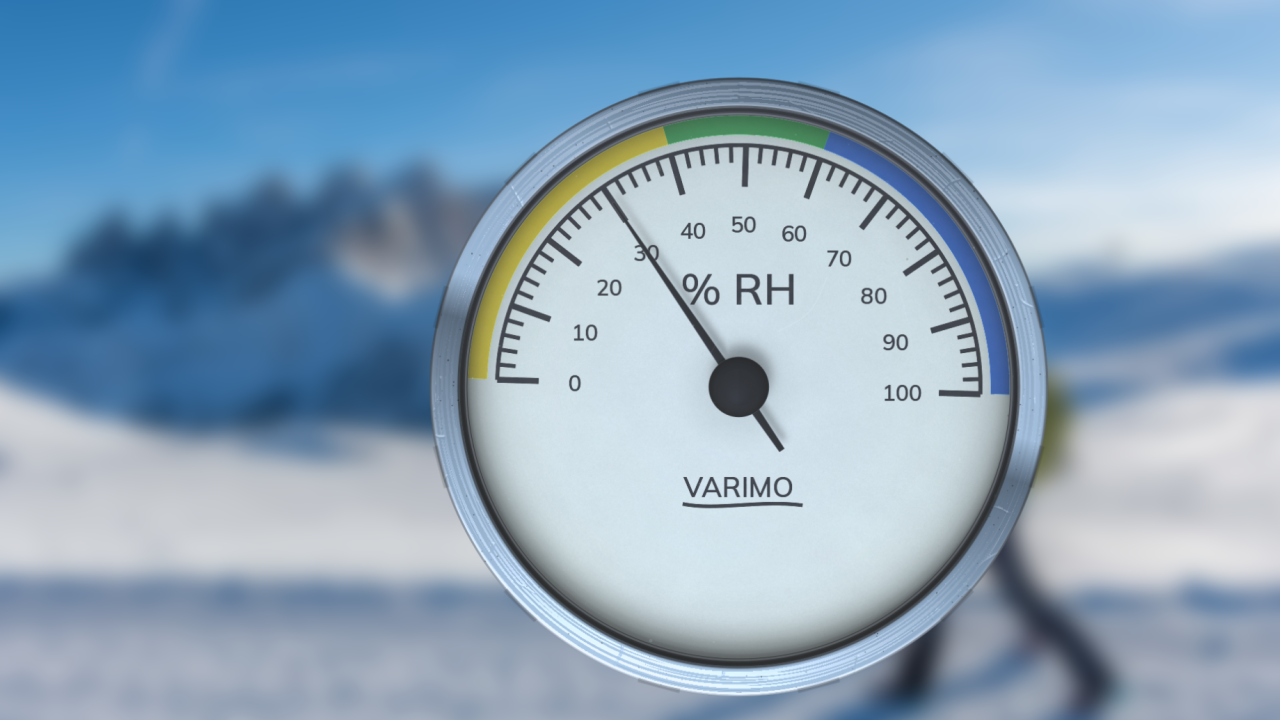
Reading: 30 %
